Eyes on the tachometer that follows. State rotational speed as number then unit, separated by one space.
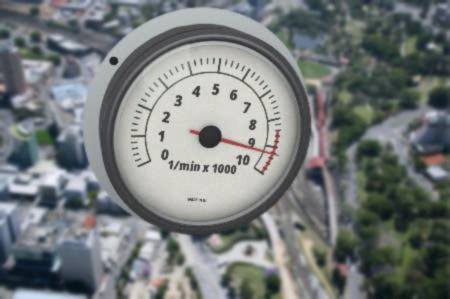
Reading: 9200 rpm
